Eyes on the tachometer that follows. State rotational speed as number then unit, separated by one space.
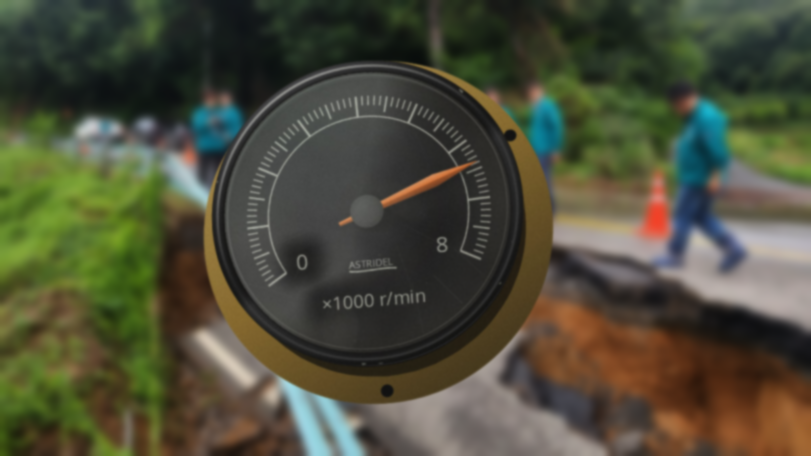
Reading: 6400 rpm
